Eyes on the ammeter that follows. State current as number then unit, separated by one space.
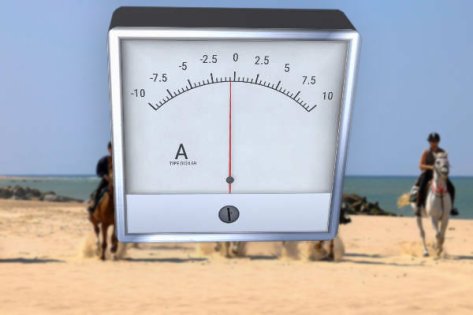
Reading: -0.5 A
